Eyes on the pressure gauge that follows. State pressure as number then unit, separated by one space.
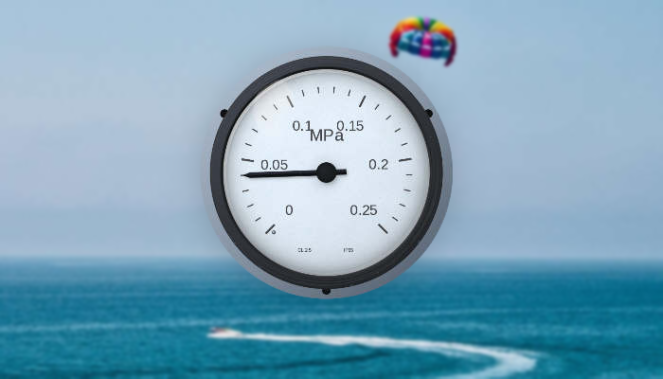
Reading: 0.04 MPa
